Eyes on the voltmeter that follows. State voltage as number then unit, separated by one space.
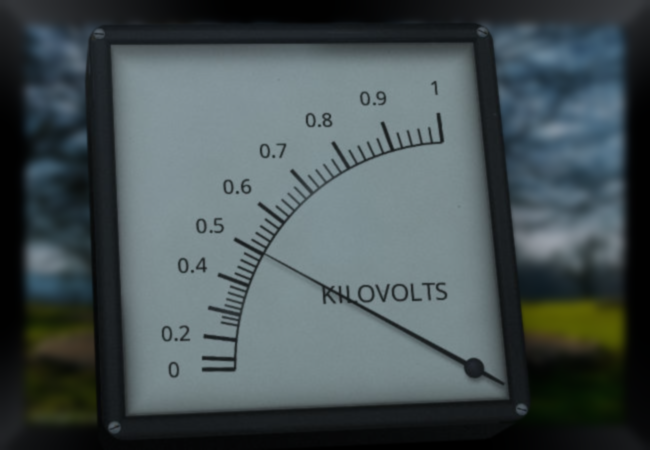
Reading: 0.5 kV
